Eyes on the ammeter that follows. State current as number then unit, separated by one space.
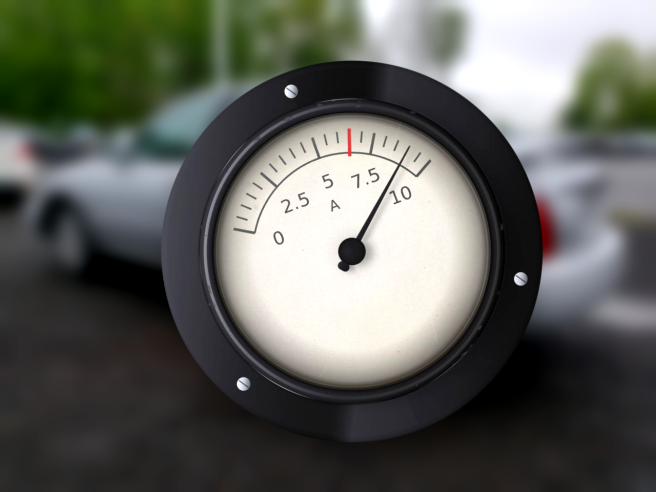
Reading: 9 A
